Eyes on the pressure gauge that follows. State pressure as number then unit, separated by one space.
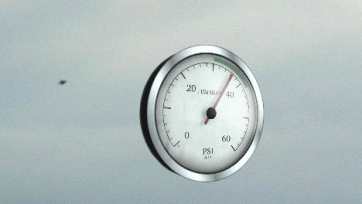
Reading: 36 psi
